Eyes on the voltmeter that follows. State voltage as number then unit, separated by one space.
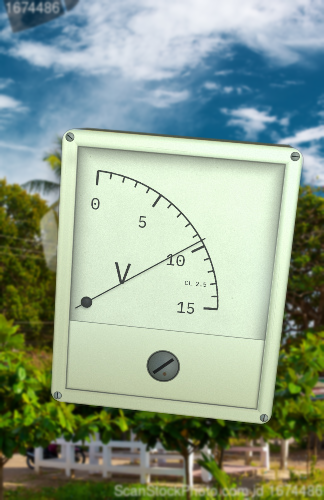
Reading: 9.5 V
